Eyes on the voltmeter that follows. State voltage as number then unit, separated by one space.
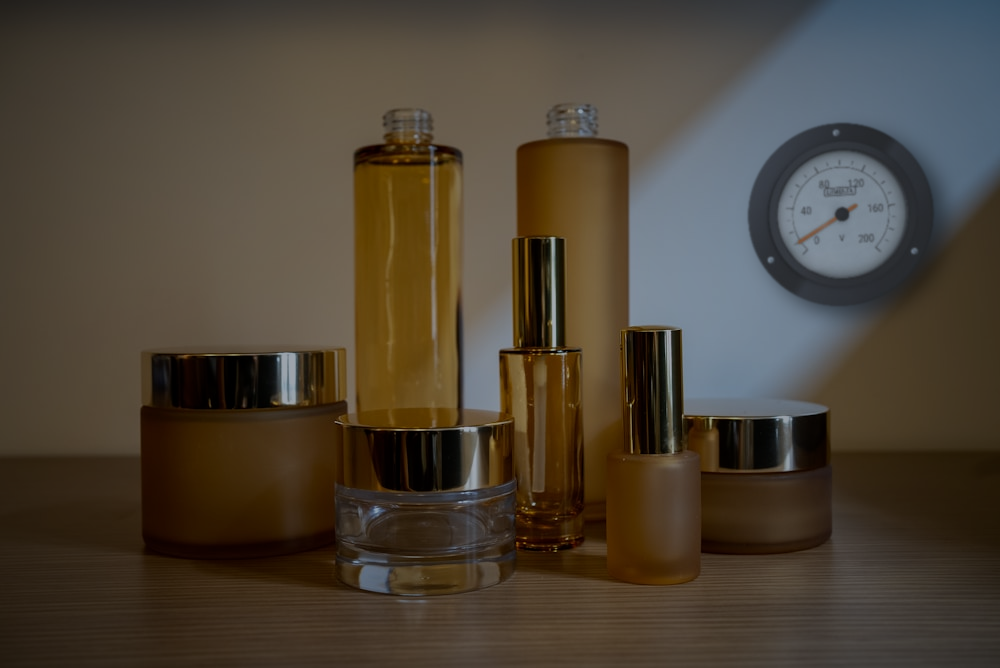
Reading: 10 V
